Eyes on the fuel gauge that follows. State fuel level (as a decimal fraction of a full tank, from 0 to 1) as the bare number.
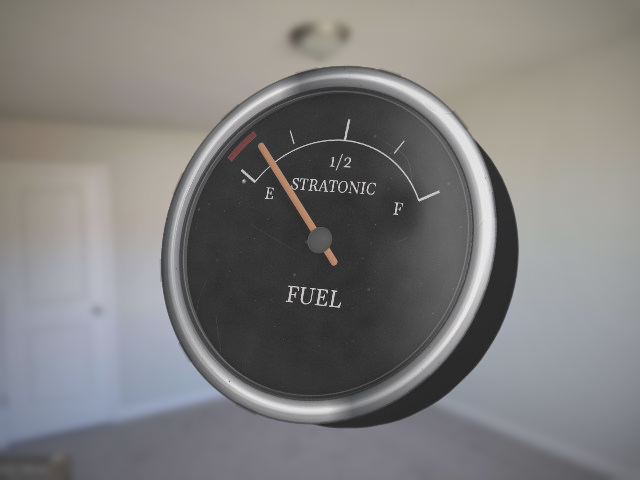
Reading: 0.125
